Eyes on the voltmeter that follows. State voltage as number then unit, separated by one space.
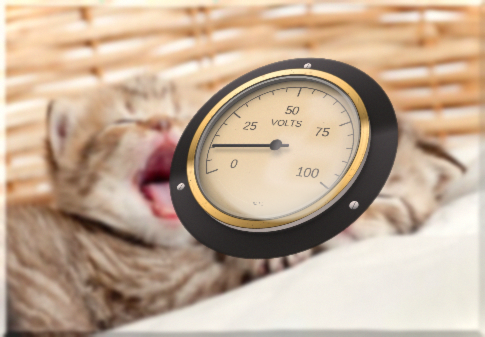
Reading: 10 V
